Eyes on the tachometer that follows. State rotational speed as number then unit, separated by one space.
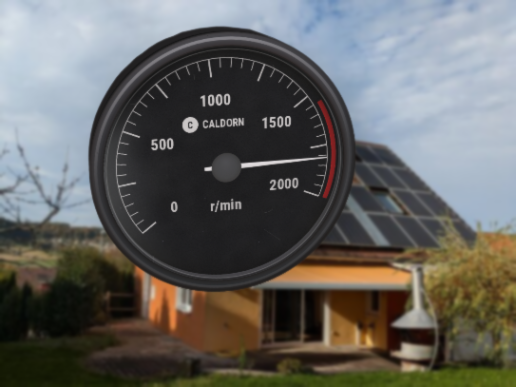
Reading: 1800 rpm
